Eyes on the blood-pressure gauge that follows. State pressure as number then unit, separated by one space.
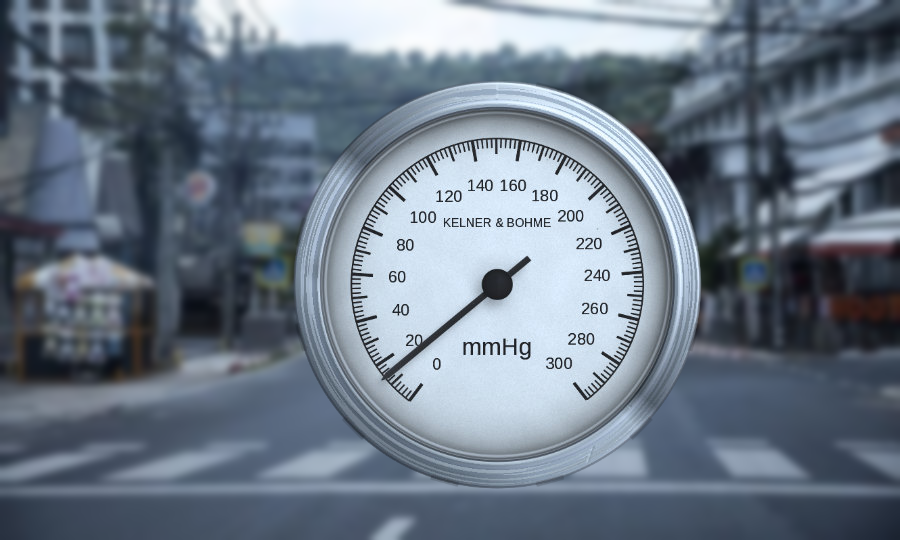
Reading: 14 mmHg
